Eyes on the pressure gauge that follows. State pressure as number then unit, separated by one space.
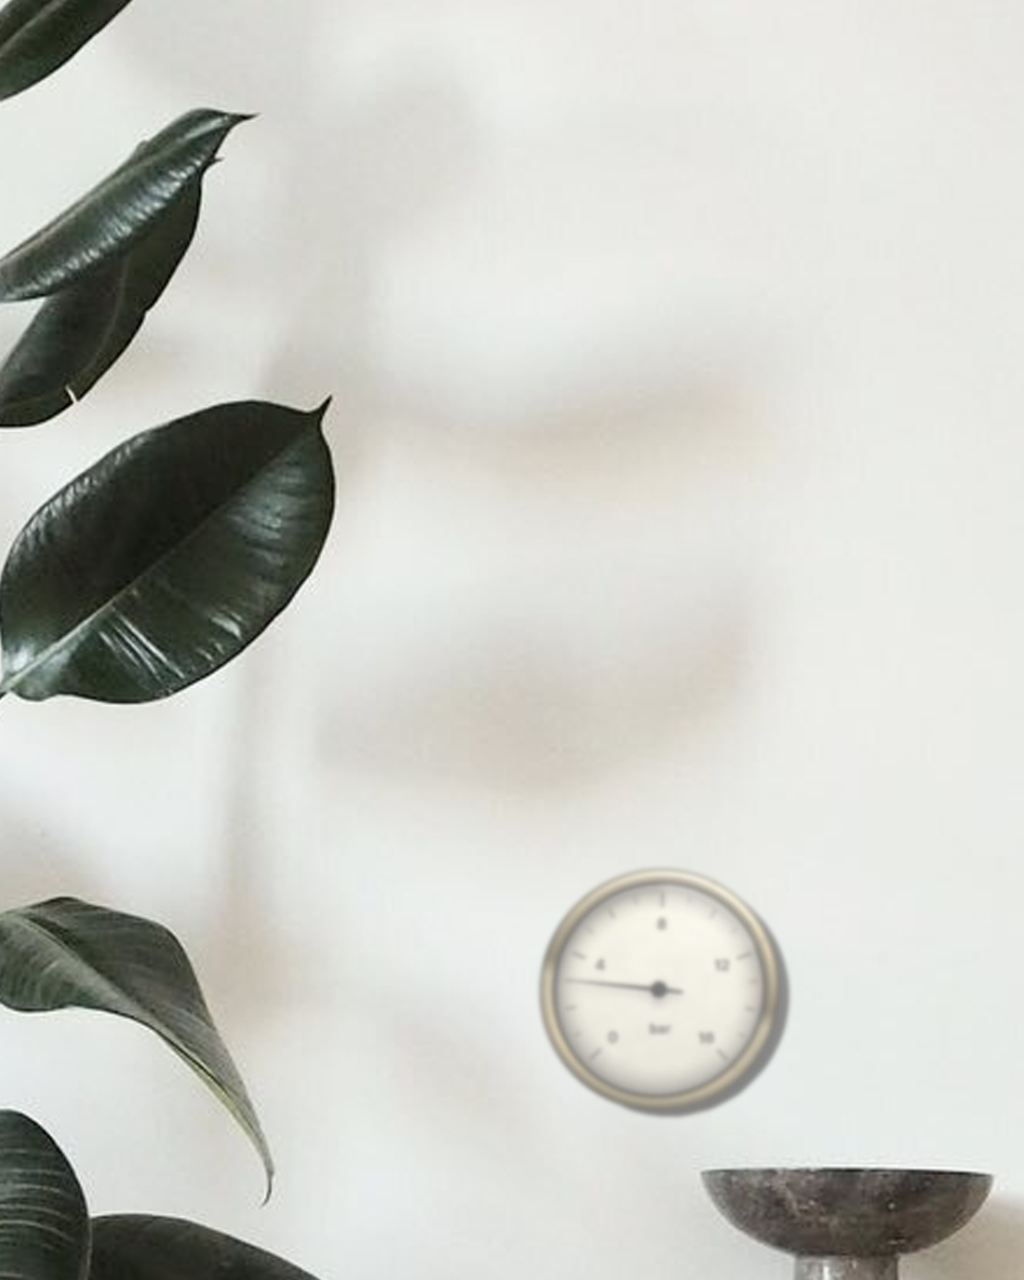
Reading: 3 bar
